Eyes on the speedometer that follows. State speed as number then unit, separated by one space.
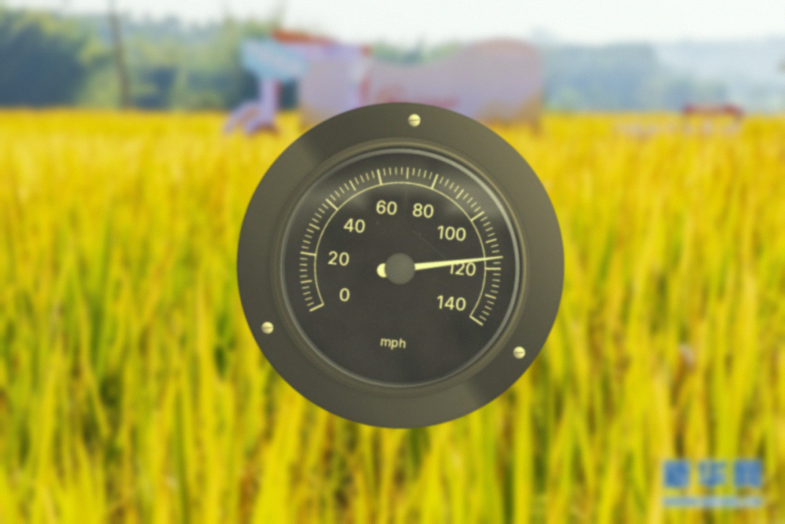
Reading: 116 mph
